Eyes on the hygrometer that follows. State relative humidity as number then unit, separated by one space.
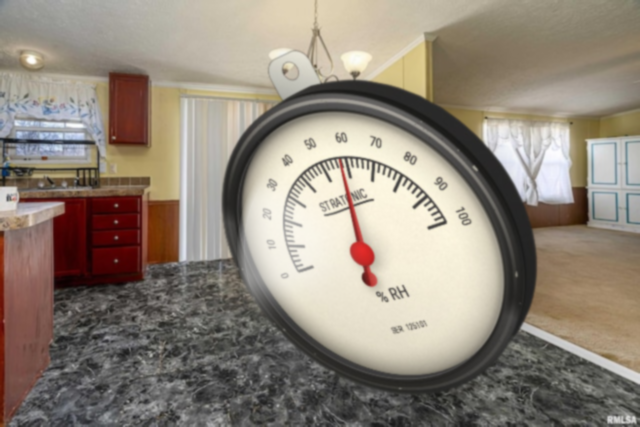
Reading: 60 %
